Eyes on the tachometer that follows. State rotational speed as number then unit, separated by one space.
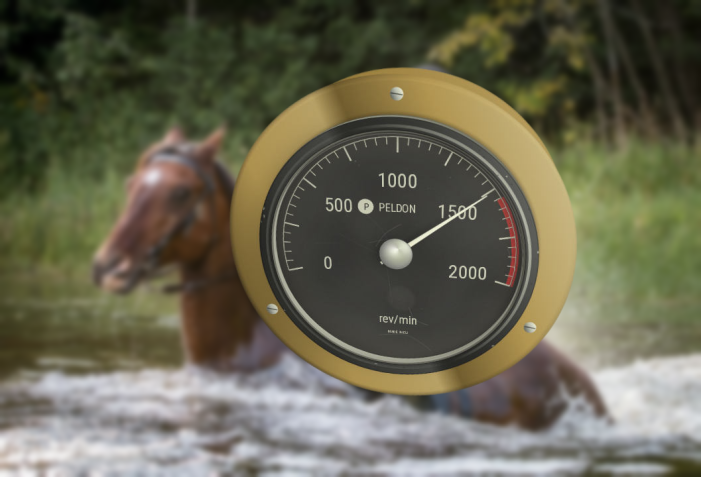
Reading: 1500 rpm
